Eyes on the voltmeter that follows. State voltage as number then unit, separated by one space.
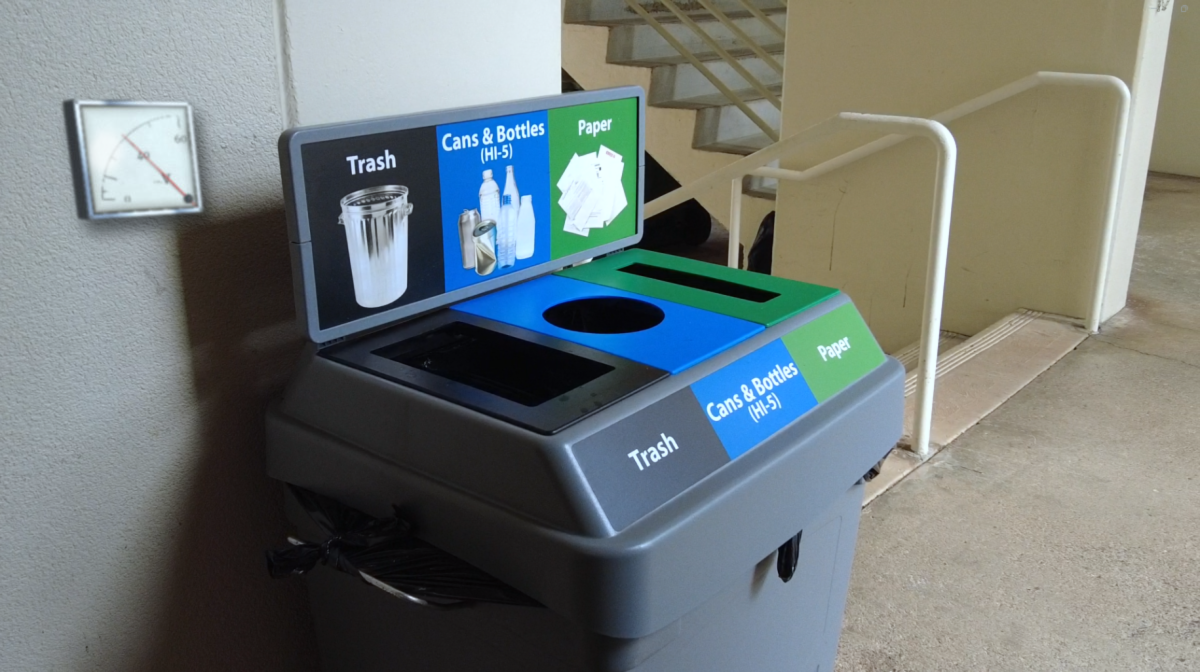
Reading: 40 V
